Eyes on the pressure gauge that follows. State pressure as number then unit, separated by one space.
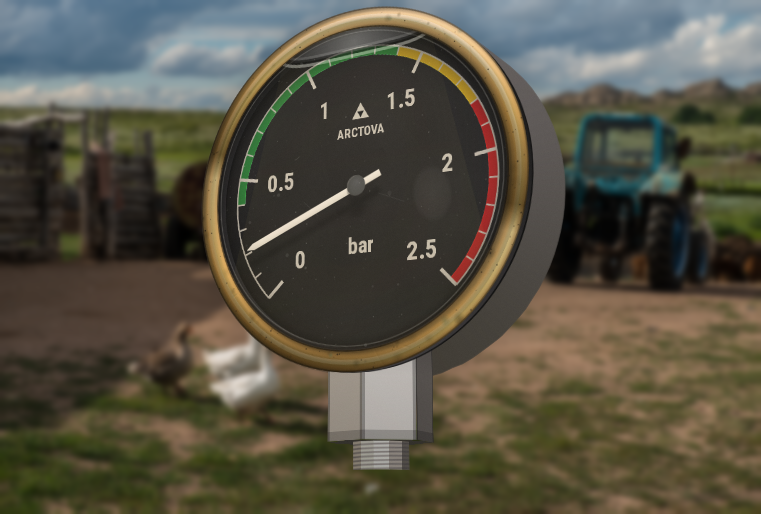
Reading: 0.2 bar
